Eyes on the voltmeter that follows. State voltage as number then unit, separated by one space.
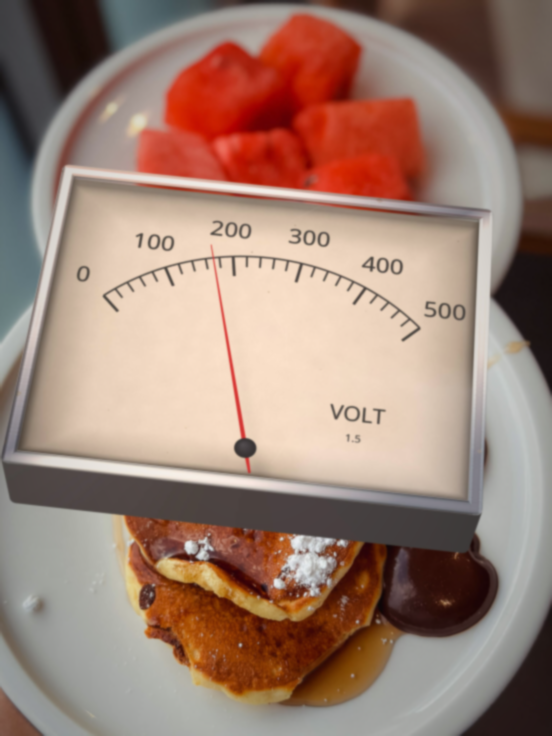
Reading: 170 V
